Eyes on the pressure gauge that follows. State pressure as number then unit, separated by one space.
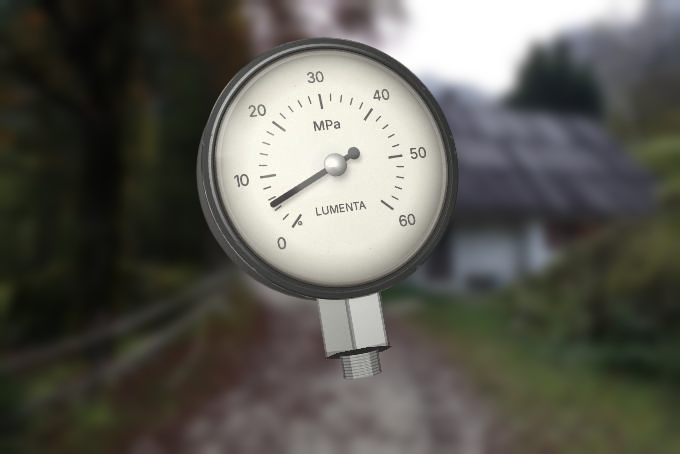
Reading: 5 MPa
